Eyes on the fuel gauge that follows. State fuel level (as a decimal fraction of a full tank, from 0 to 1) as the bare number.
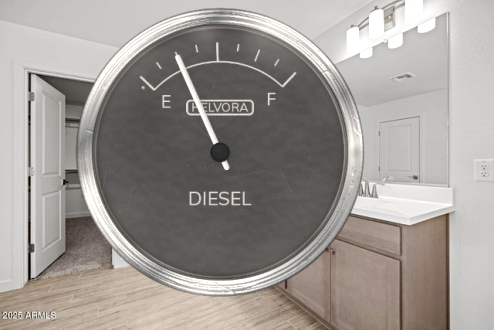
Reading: 0.25
